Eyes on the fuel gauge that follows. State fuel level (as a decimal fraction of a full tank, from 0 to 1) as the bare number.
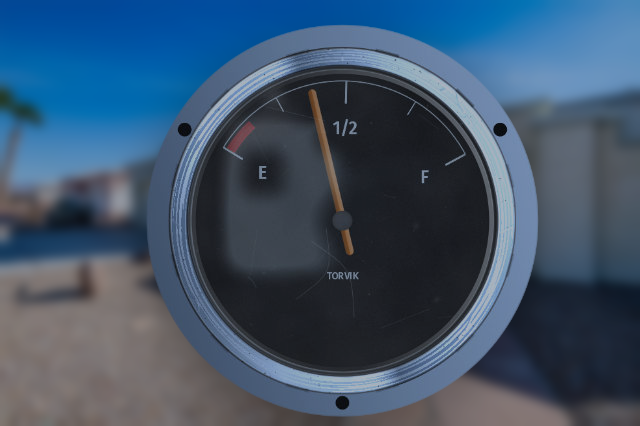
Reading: 0.375
